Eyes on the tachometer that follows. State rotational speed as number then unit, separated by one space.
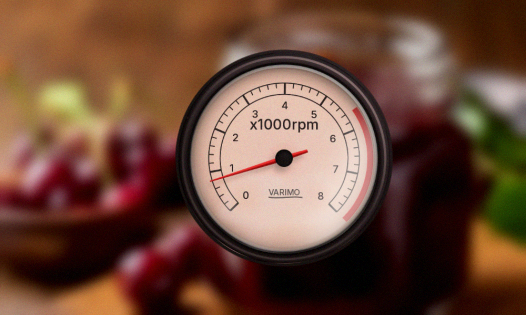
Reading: 800 rpm
